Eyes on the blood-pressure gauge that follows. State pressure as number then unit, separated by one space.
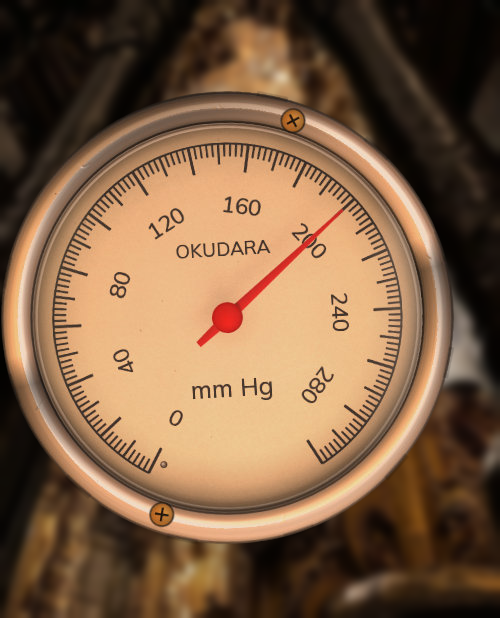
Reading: 200 mmHg
